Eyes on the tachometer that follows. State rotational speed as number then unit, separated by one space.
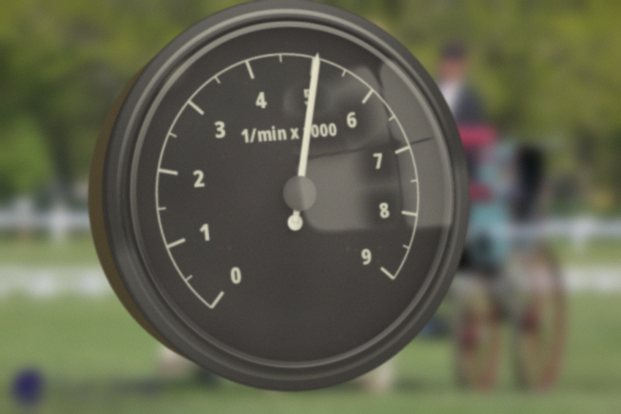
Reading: 5000 rpm
